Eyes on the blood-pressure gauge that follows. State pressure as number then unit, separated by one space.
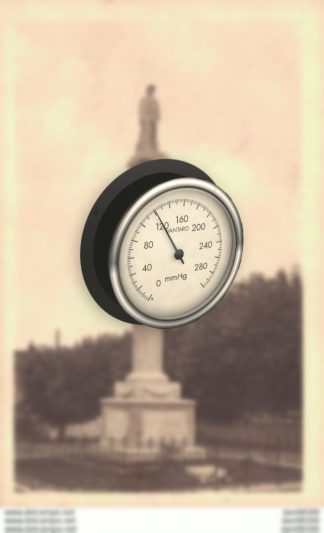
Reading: 120 mmHg
